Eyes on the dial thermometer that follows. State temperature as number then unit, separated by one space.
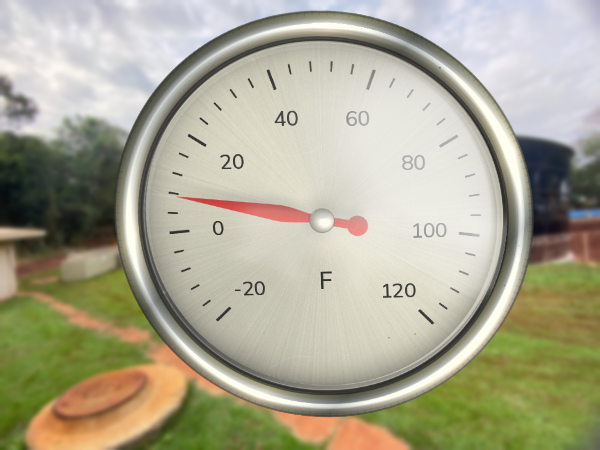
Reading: 8 °F
